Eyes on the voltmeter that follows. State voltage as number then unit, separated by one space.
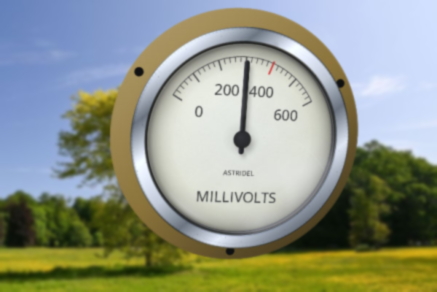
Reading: 300 mV
